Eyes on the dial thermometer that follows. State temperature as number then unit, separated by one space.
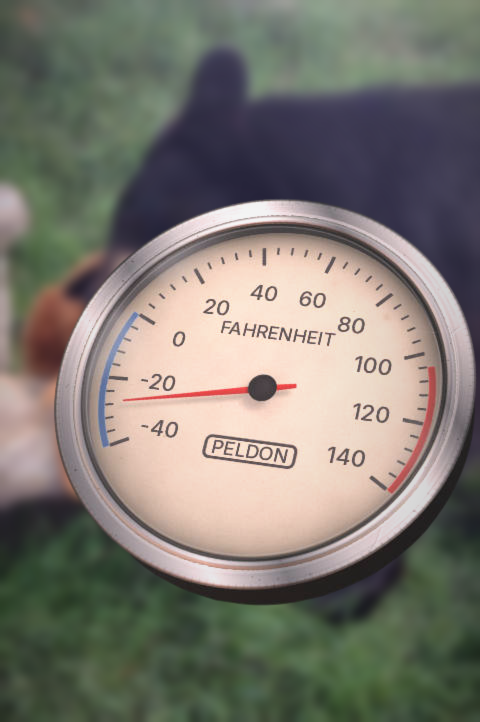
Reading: -28 °F
